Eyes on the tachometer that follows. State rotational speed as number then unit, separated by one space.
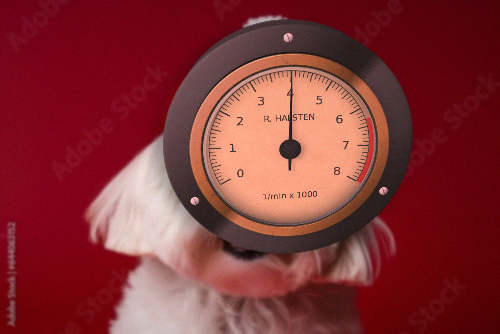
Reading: 4000 rpm
